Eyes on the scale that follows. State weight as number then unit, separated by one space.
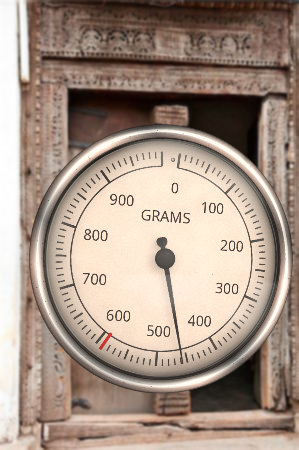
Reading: 460 g
